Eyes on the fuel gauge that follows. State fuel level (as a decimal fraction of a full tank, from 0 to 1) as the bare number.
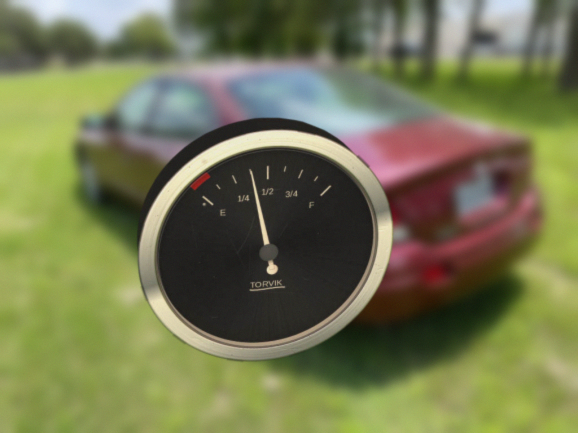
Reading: 0.375
